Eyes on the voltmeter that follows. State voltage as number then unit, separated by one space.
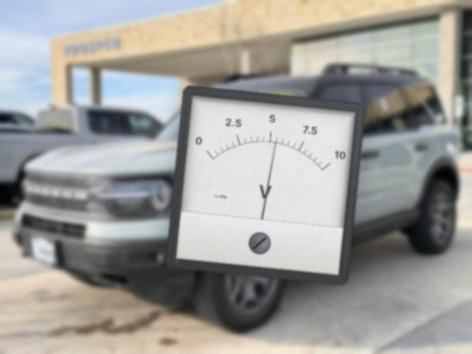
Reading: 5.5 V
